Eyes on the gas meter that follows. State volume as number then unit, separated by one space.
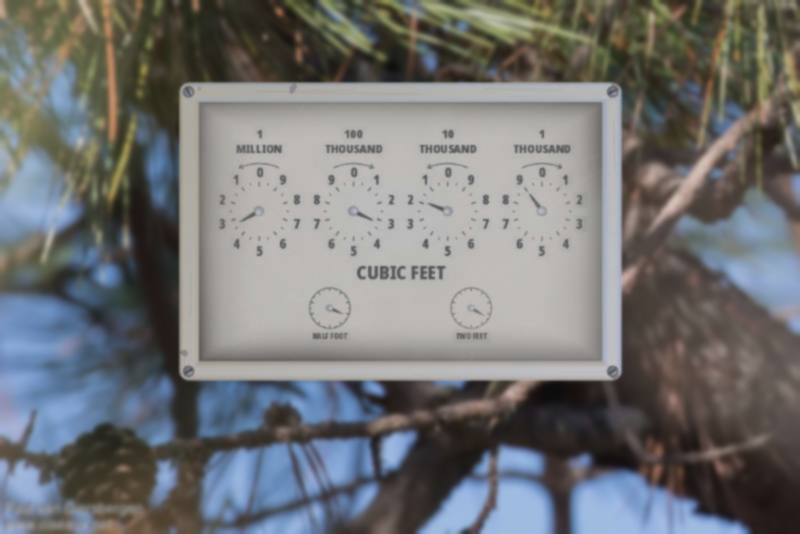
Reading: 331900 ft³
